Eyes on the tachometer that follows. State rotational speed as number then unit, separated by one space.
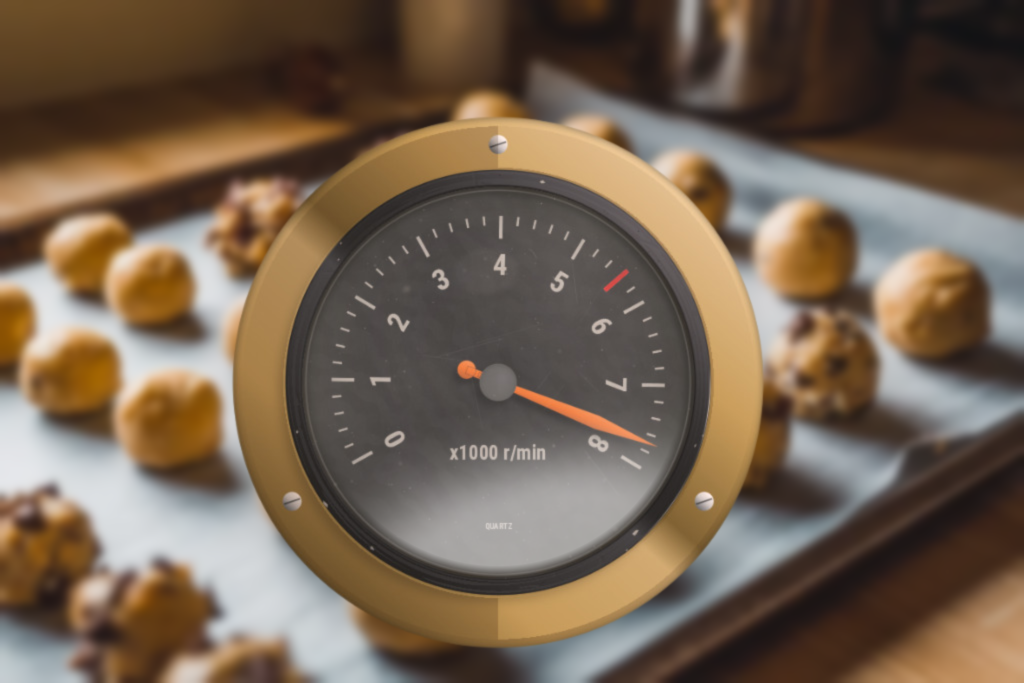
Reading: 7700 rpm
